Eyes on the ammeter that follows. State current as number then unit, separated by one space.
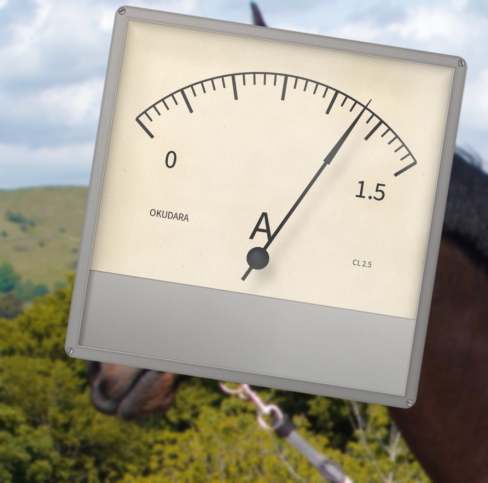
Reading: 1.15 A
